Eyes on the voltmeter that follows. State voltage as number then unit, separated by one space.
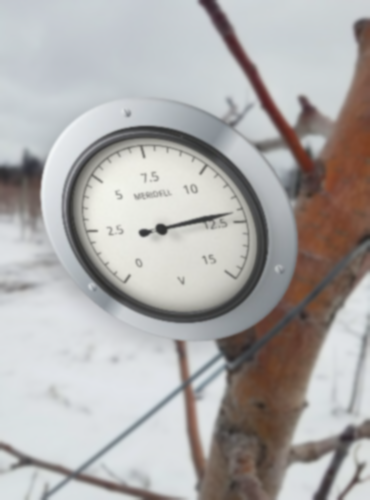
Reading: 12 V
